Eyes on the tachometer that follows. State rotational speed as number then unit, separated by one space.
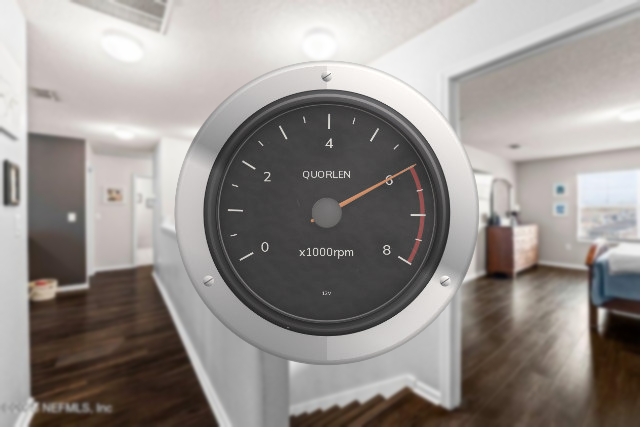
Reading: 6000 rpm
